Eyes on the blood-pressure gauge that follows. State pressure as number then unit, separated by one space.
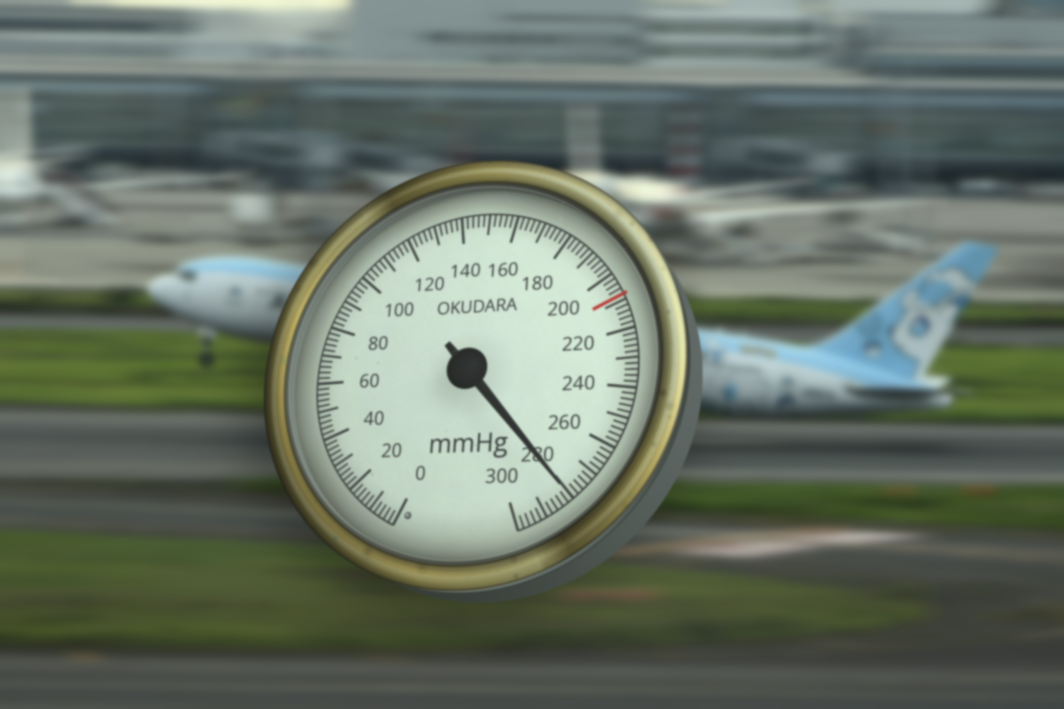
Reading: 280 mmHg
